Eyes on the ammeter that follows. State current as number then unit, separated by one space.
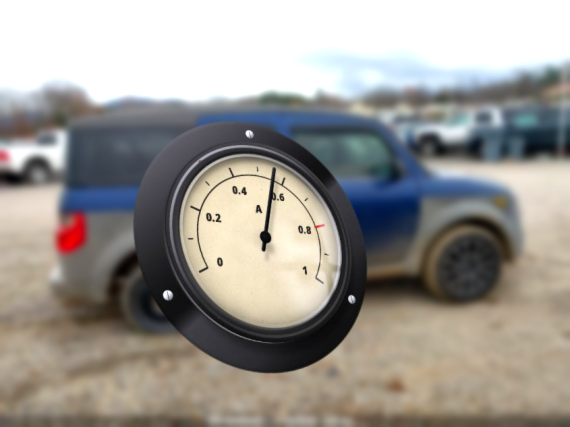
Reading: 0.55 A
